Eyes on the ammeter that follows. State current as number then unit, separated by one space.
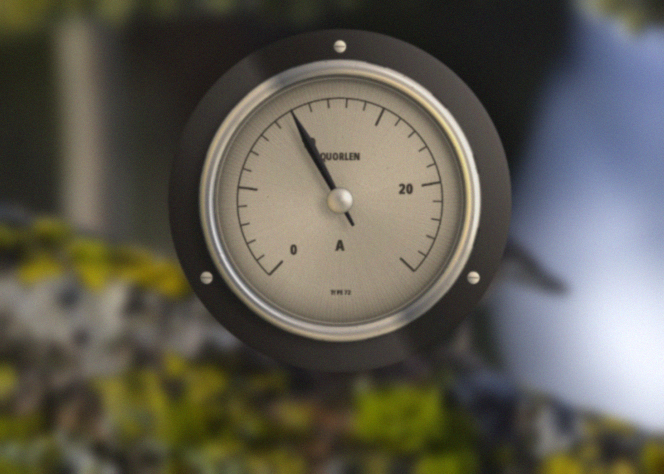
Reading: 10 A
